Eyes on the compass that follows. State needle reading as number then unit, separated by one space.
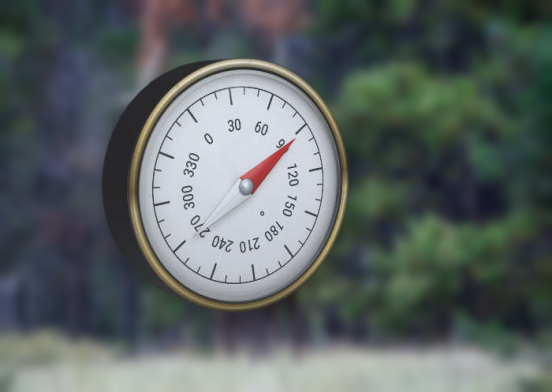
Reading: 90 °
